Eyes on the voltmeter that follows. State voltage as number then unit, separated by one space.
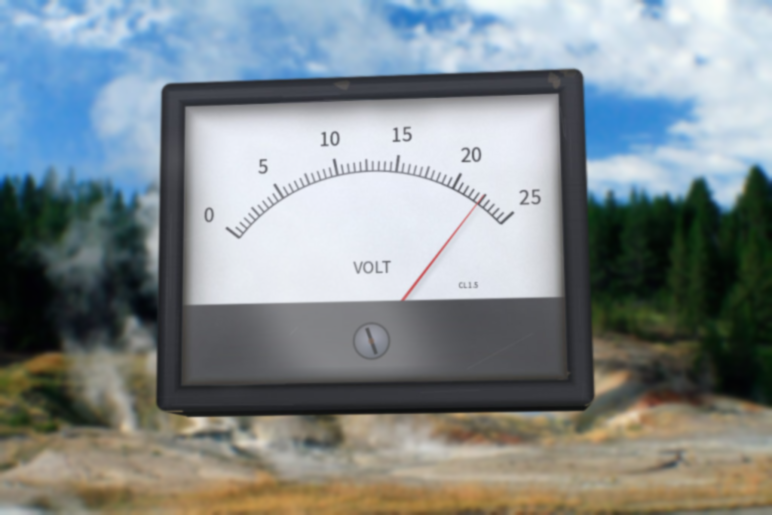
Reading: 22.5 V
